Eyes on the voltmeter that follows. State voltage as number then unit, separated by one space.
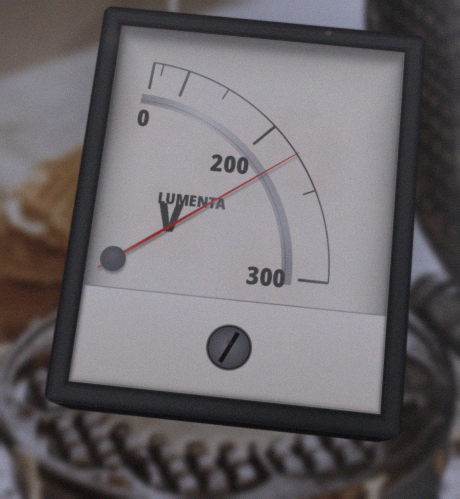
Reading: 225 V
